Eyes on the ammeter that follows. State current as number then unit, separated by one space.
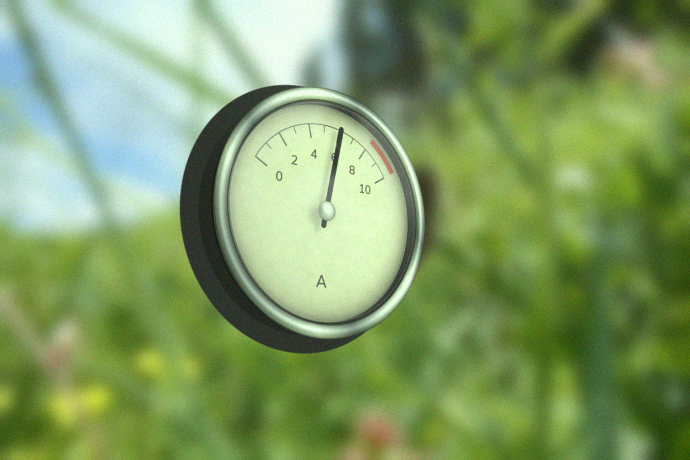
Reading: 6 A
